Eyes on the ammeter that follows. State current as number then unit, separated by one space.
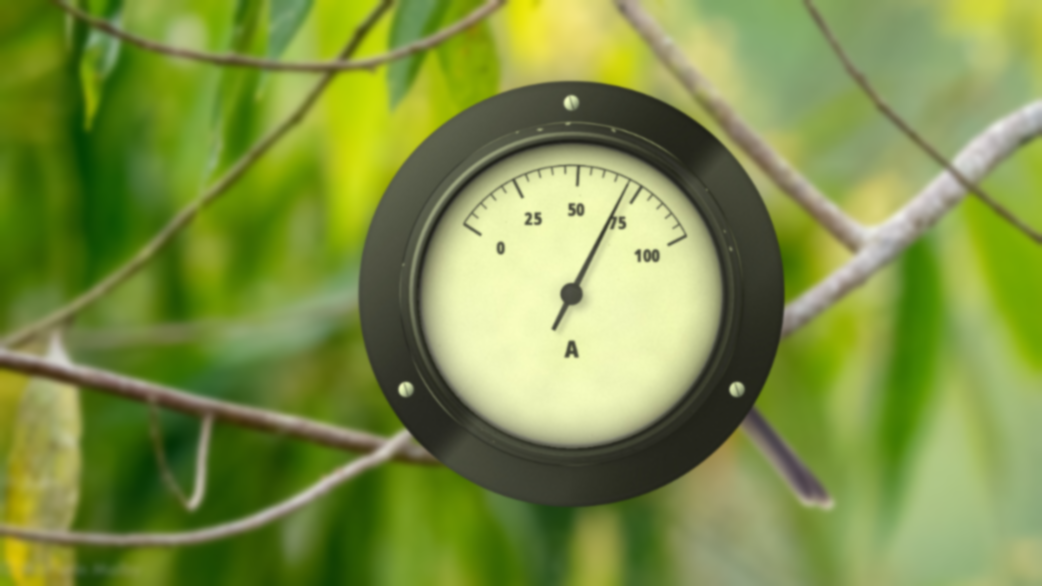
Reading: 70 A
